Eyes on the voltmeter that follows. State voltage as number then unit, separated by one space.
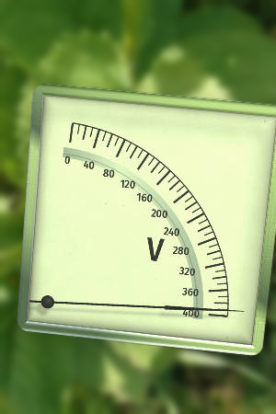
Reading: 390 V
